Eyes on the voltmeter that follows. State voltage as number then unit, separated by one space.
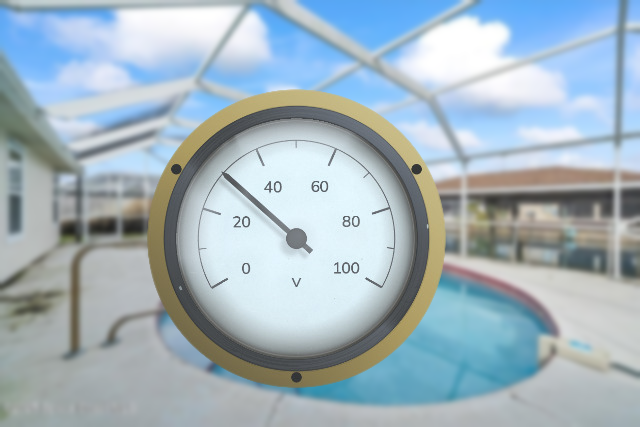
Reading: 30 V
